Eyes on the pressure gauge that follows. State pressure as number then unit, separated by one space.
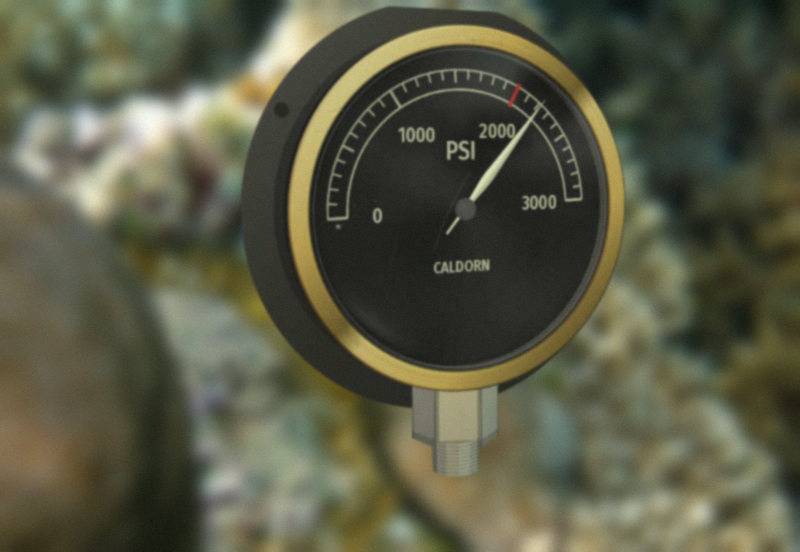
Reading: 2200 psi
